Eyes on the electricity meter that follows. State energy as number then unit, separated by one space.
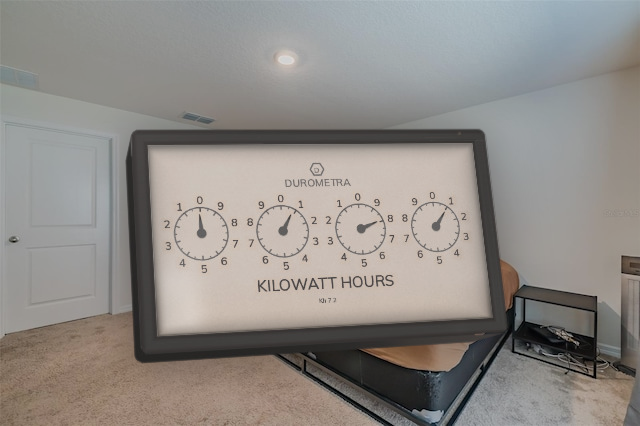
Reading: 81 kWh
